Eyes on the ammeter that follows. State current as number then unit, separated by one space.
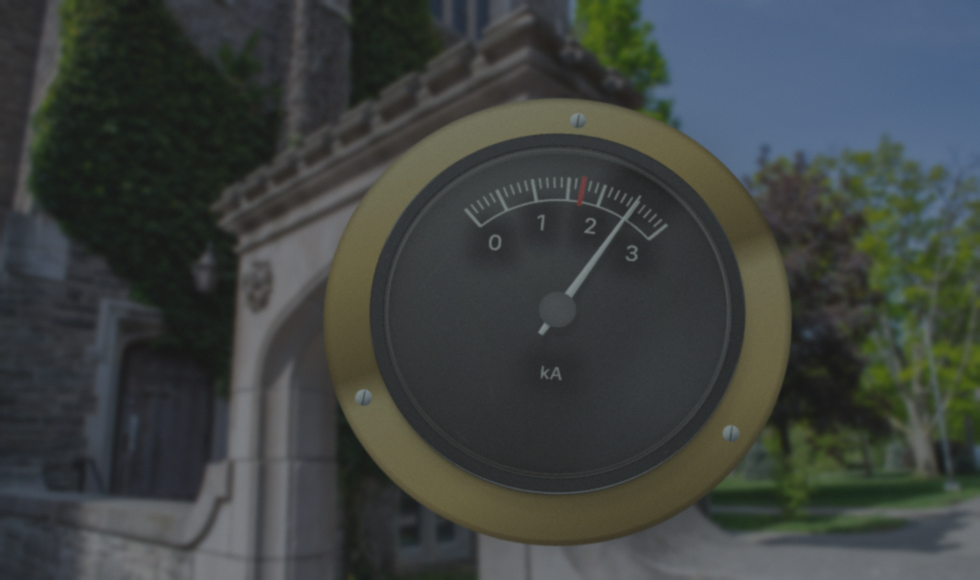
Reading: 2.5 kA
